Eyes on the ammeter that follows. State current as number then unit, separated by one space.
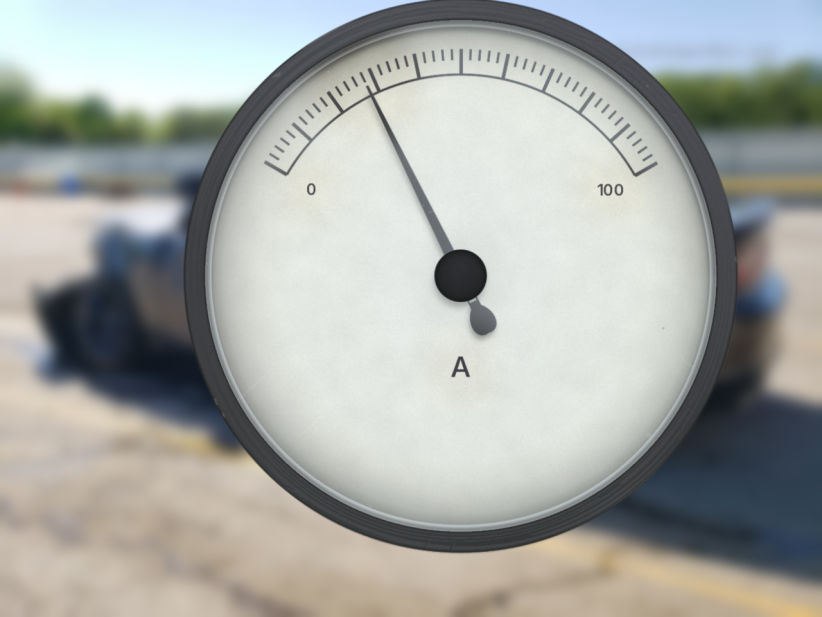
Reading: 28 A
